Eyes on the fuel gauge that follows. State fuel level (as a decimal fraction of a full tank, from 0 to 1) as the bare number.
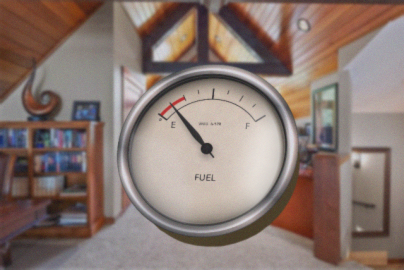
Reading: 0.125
